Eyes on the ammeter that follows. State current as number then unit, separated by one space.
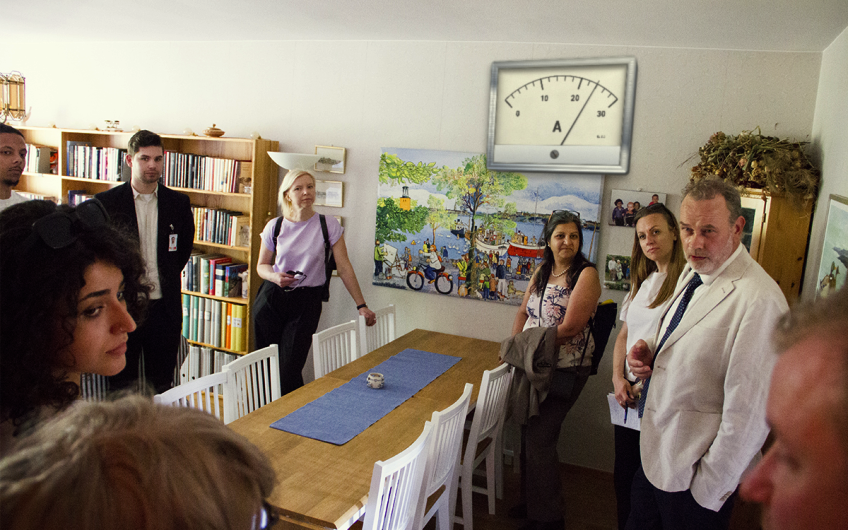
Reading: 24 A
